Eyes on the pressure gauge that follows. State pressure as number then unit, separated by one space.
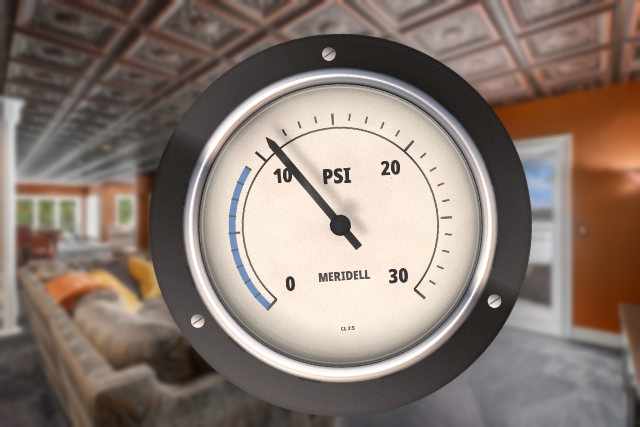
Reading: 11 psi
